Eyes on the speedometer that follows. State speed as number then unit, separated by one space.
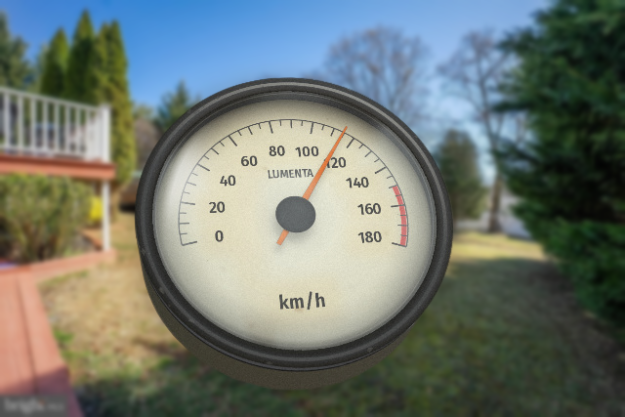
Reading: 115 km/h
